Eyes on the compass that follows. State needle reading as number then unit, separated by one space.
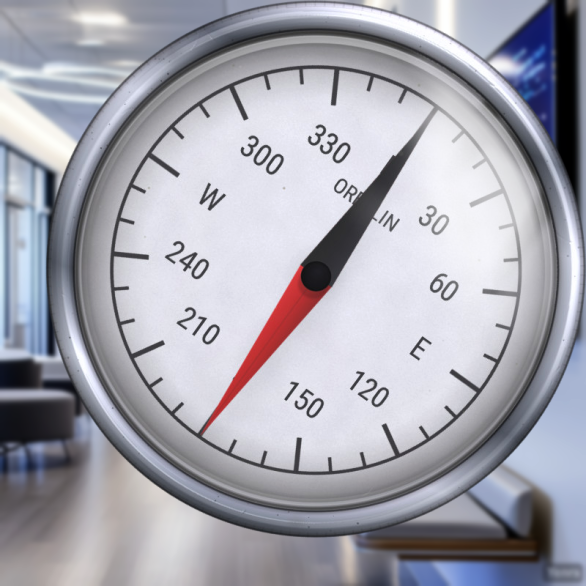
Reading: 180 °
